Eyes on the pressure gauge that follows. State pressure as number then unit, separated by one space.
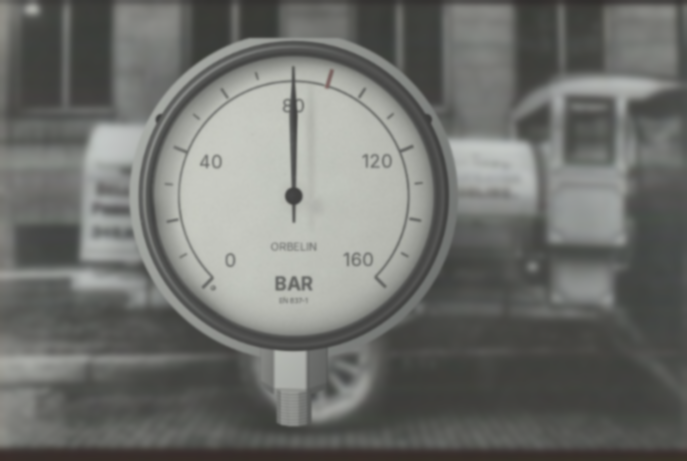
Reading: 80 bar
